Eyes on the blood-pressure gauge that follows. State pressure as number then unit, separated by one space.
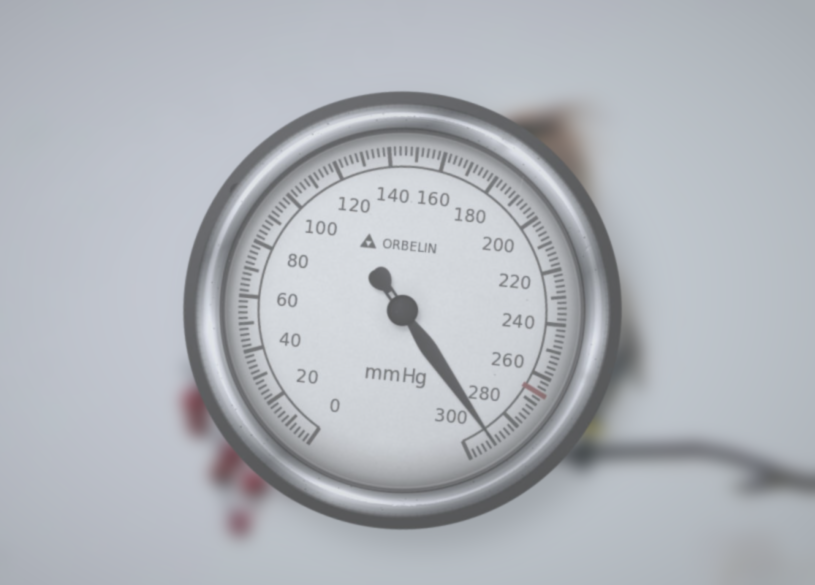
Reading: 290 mmHg
